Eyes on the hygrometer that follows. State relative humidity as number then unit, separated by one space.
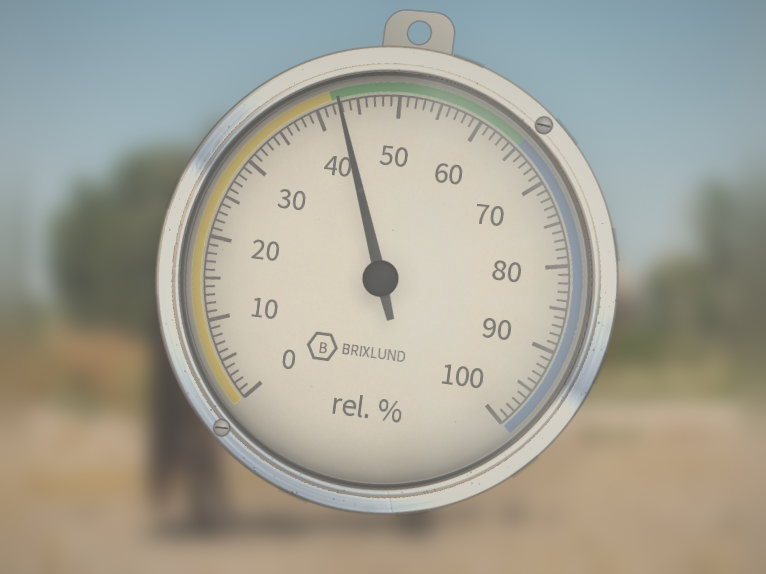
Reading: 43 %
